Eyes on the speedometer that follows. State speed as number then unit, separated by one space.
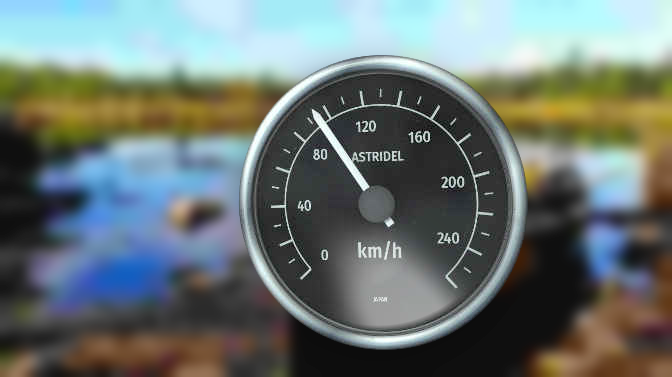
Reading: 95 km/h
